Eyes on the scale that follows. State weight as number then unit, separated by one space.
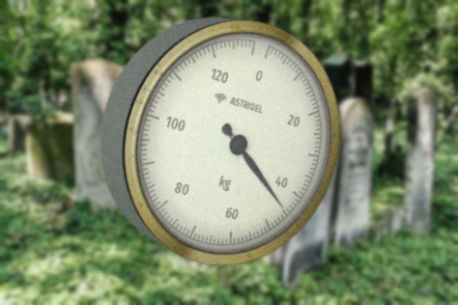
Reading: 45 kg
